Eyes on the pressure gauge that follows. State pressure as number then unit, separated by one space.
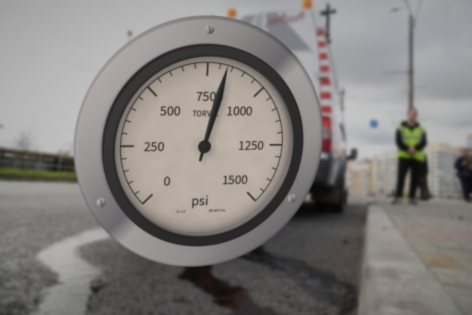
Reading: 825 psi
